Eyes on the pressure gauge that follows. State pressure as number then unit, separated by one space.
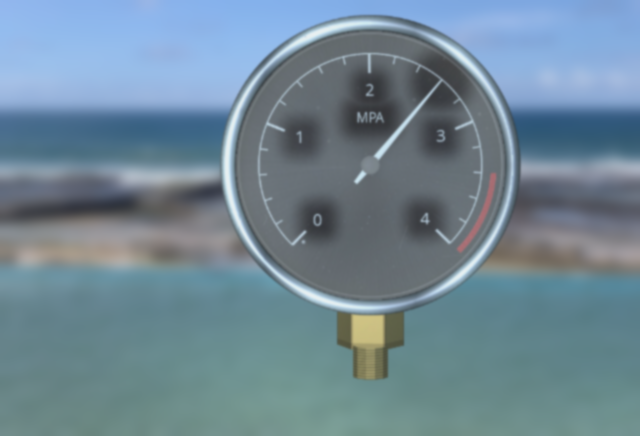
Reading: 2.6 MPa
